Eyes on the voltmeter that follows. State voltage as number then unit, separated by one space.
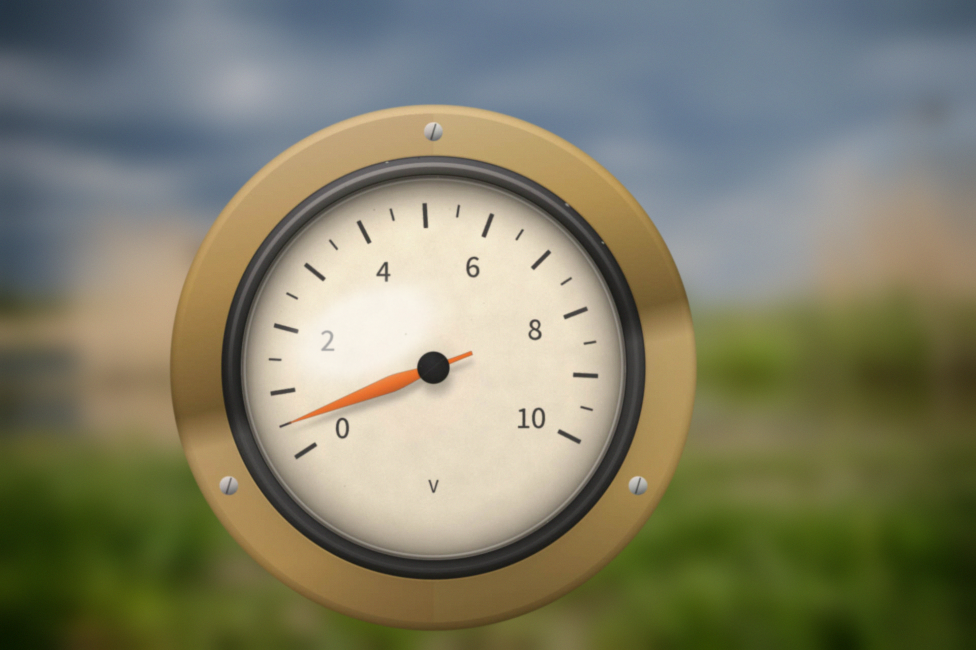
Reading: 0.5 V
